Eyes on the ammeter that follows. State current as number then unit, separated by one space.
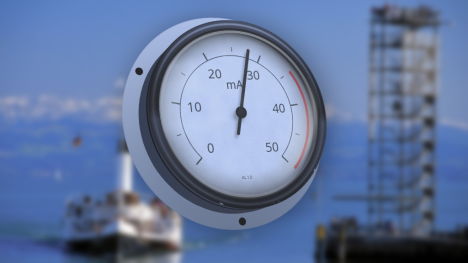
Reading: 27.5 mA
